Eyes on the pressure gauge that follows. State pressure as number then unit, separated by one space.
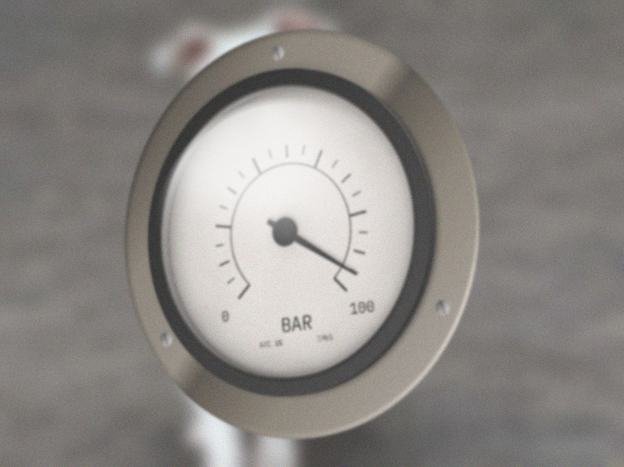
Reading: 95 bar
